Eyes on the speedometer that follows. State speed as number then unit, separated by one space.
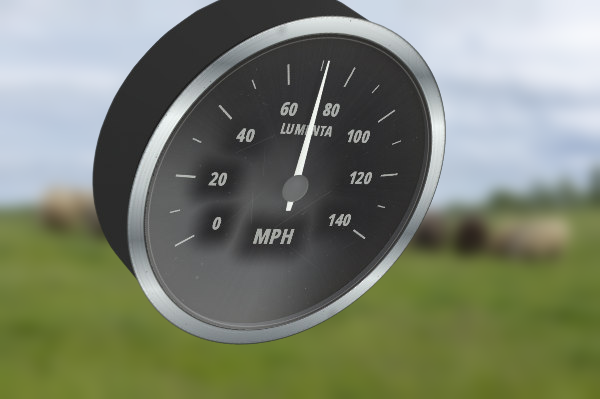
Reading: 70 mph
